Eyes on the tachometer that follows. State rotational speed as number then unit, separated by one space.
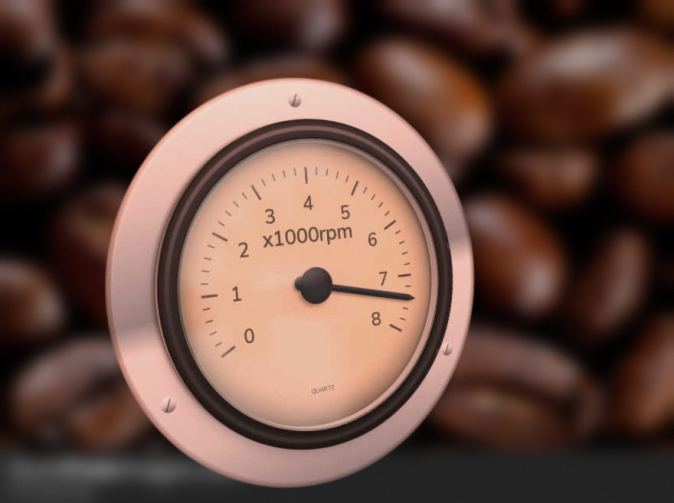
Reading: 7400 rpm
